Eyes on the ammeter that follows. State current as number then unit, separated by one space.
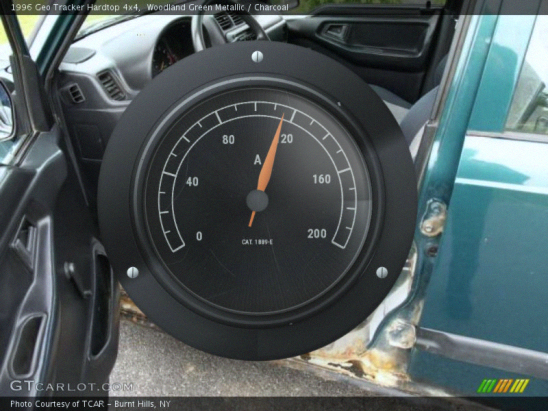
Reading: 115 A
